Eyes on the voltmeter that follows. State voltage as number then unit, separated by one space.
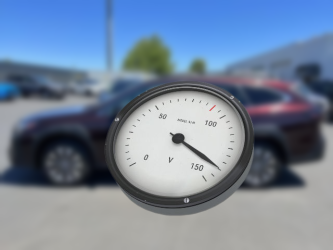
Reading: 140 V
